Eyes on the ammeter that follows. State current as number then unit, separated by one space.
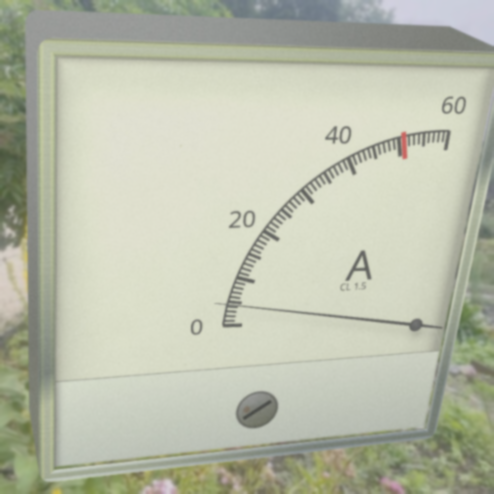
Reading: 5 A
